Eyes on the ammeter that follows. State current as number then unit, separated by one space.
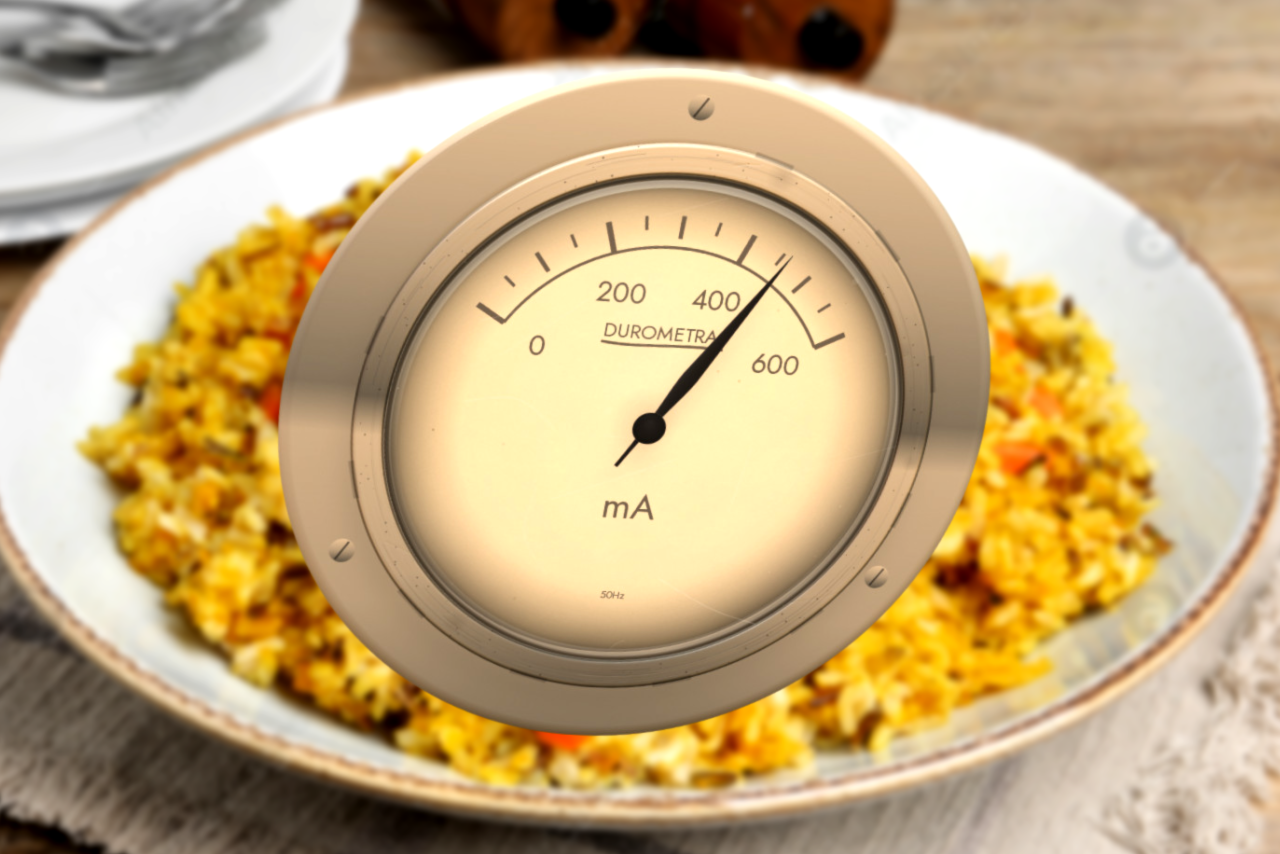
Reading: 450 mA
